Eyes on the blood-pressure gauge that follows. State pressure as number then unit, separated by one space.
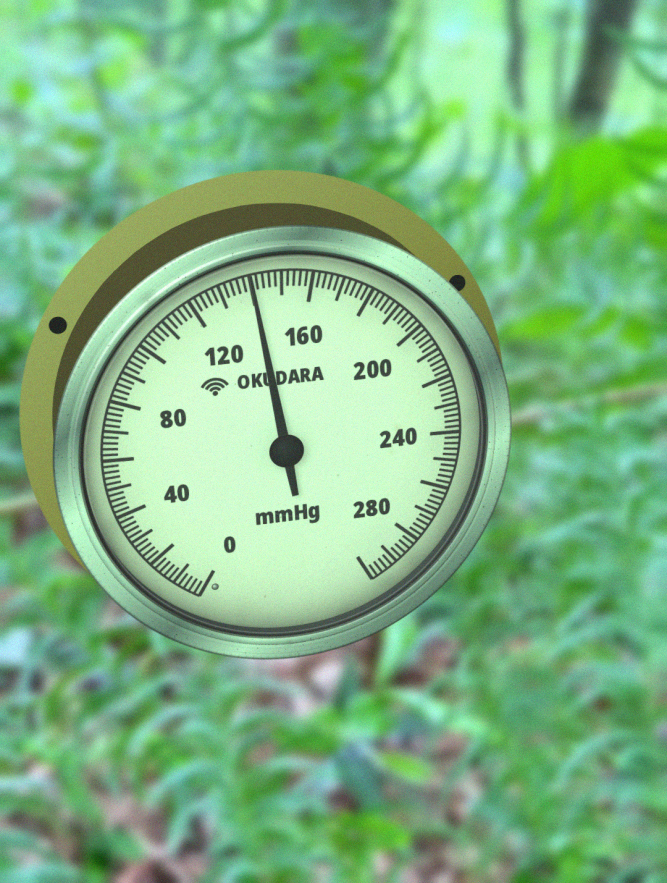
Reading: 140 mmHg
